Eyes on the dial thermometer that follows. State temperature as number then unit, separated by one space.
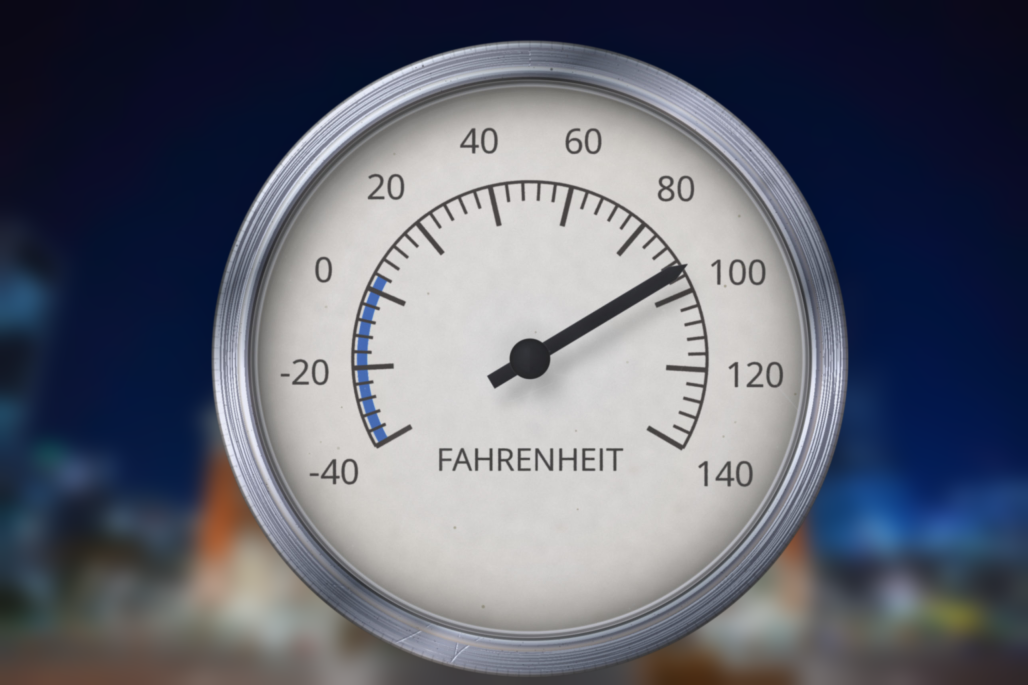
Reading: 94 °F
